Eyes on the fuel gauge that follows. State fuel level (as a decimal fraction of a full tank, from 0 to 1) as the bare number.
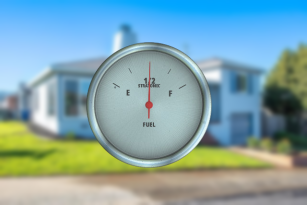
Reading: 0.5
